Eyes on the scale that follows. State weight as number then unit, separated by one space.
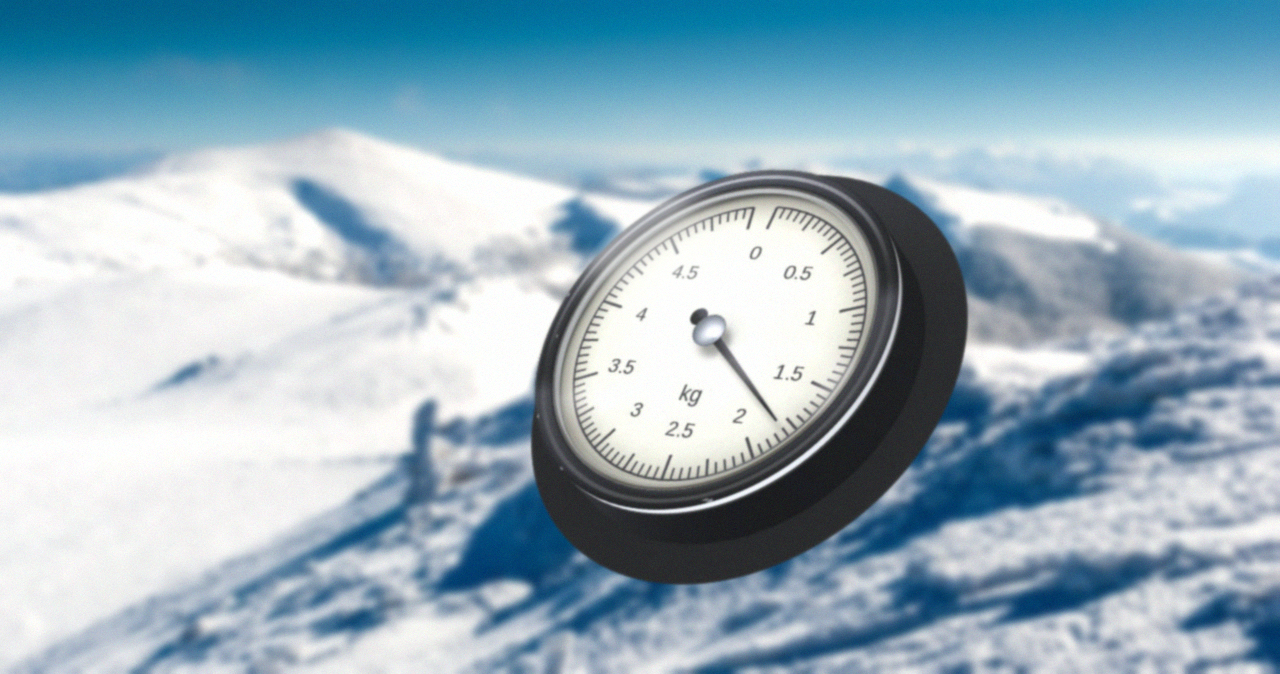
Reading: 1.8 kg
